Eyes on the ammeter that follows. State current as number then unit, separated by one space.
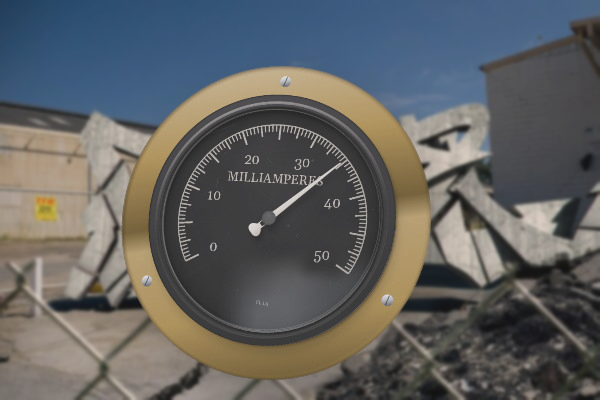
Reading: 35 mA
